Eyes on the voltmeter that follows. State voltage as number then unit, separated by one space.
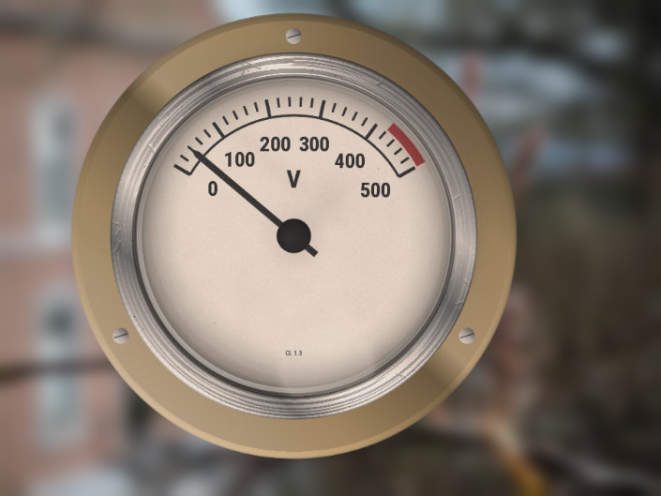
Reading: 40 V
